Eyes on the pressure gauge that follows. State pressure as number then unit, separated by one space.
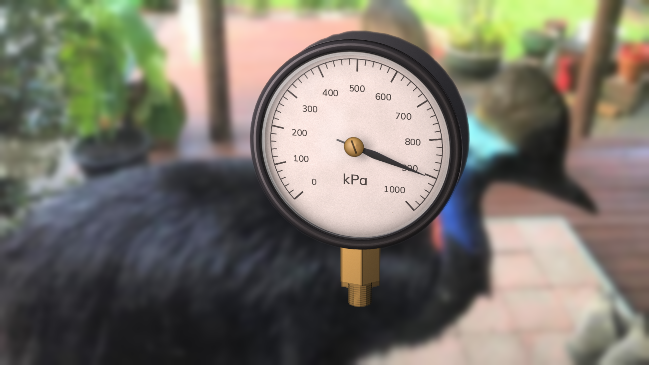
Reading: 900 kPa
